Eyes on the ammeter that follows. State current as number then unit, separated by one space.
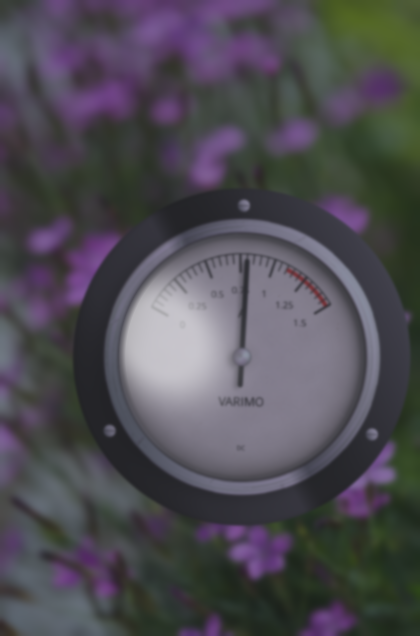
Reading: 0.8 A
